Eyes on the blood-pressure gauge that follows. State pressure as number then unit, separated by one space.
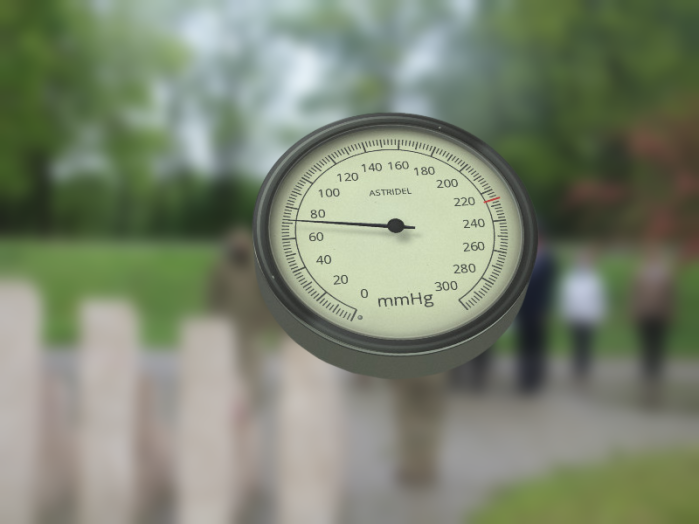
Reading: 70 mmHg
